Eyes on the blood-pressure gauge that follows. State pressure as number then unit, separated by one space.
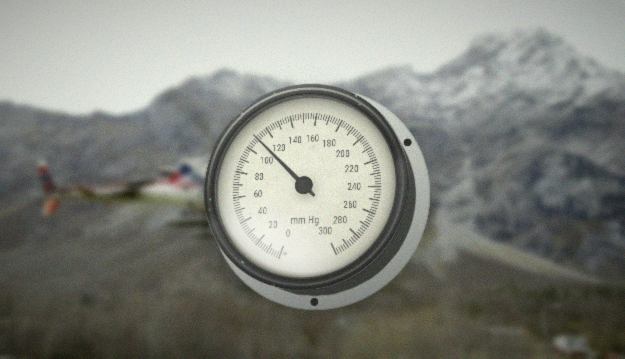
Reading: 110 mmHg
